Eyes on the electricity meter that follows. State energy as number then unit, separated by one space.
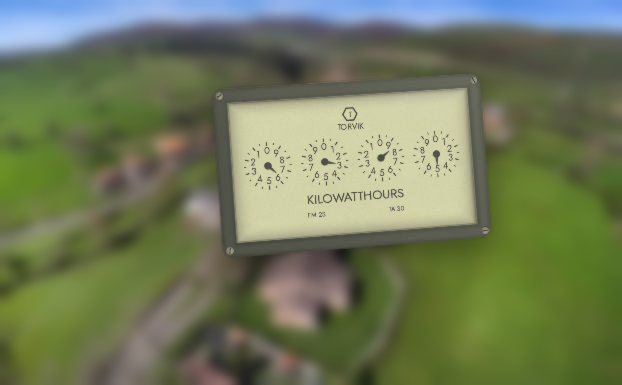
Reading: 6285 kWh
